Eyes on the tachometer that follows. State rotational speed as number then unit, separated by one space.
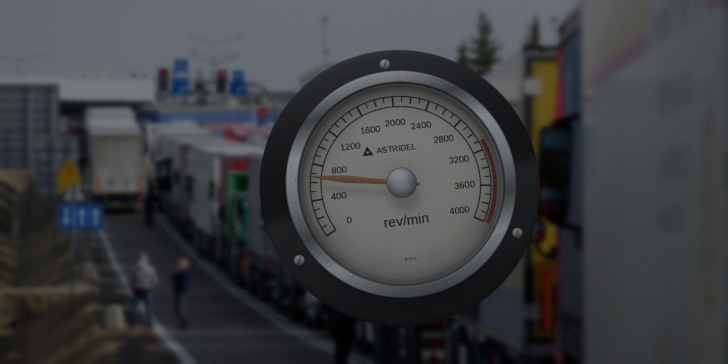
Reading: 650 rpm
